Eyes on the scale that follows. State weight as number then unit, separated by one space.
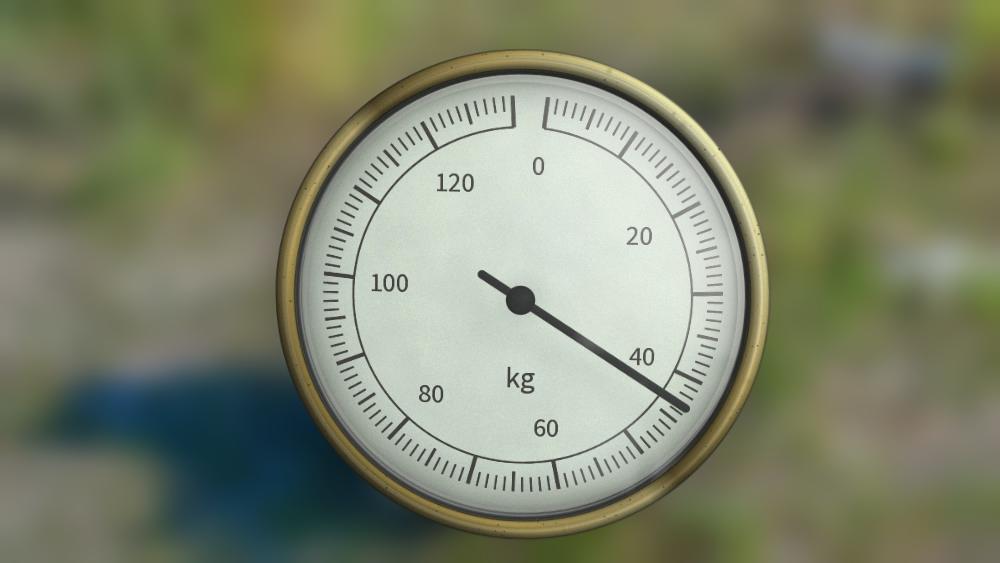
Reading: 43 kg
